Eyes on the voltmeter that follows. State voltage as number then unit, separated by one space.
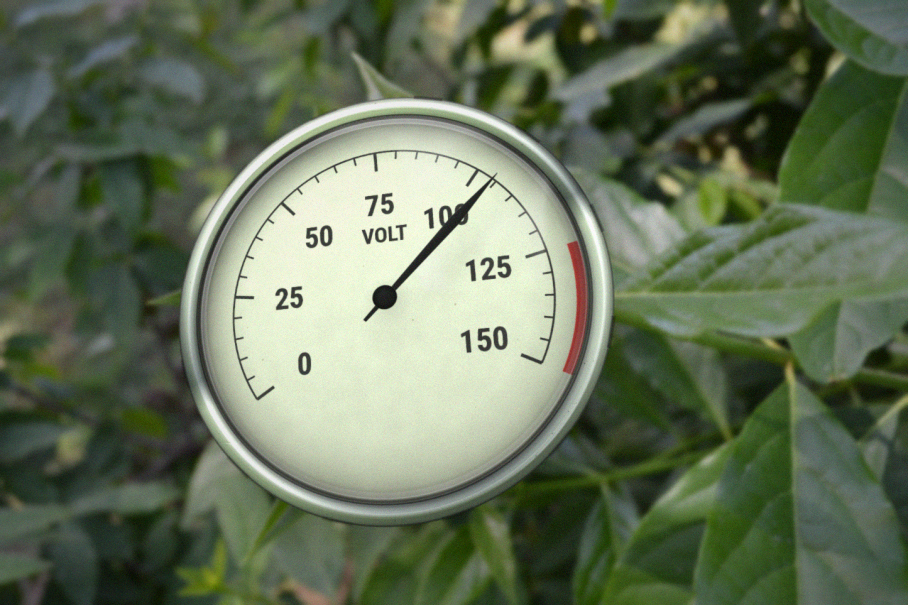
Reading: 105 V
